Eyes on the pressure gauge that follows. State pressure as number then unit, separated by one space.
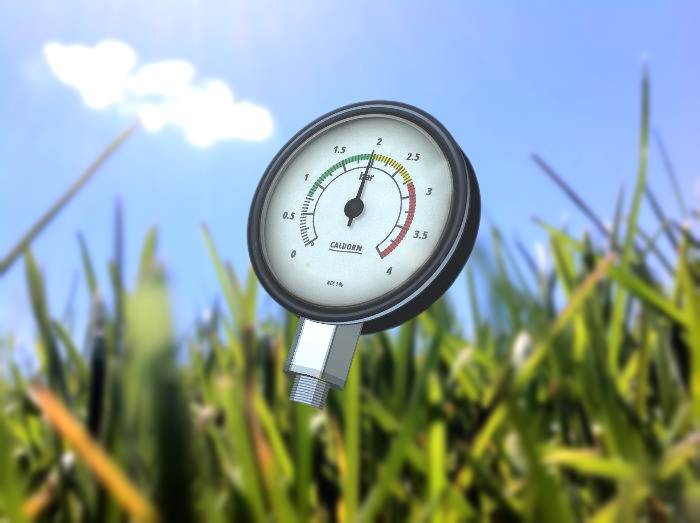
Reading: 2 bar
